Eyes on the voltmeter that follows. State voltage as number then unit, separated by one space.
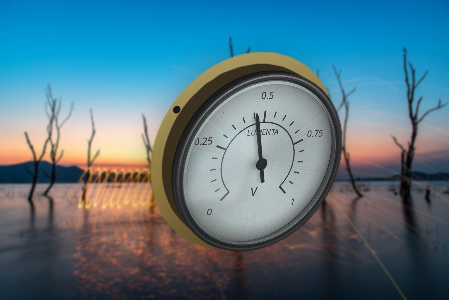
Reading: 0.45 V
